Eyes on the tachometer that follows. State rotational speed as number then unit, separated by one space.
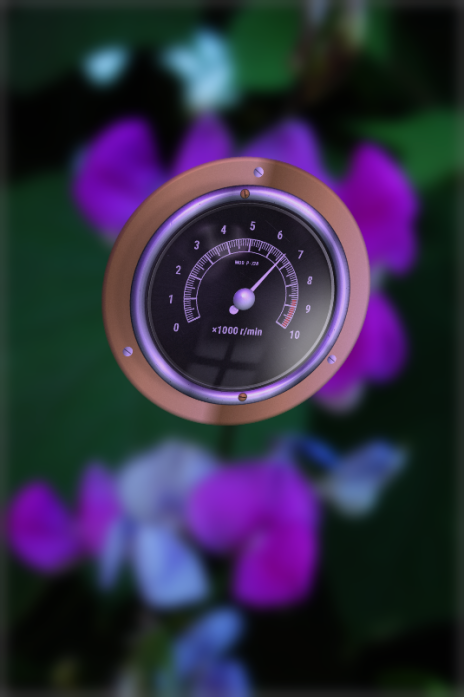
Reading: 6500 rpm
